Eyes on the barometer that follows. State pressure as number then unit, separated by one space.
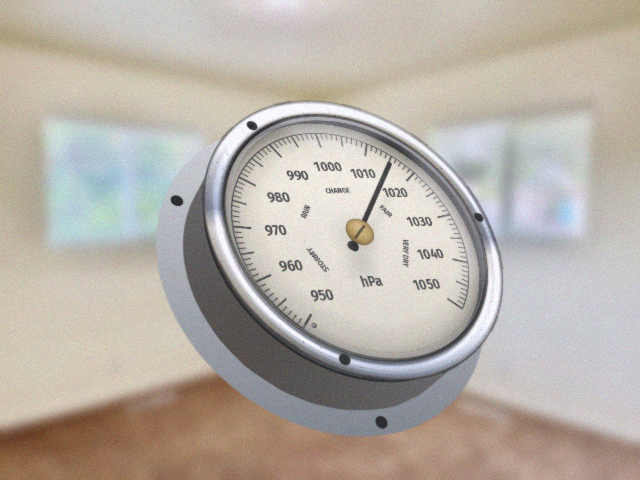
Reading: 1015 hPa
